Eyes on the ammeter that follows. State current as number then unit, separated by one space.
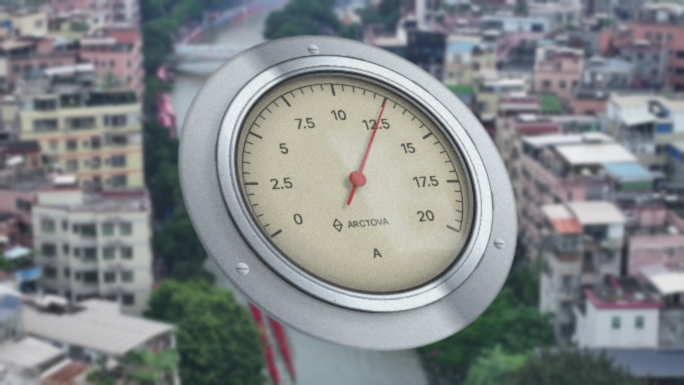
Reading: 12.5 A
